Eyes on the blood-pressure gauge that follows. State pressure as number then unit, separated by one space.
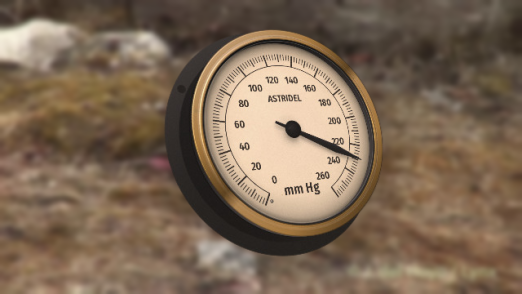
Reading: 230 mmHg
